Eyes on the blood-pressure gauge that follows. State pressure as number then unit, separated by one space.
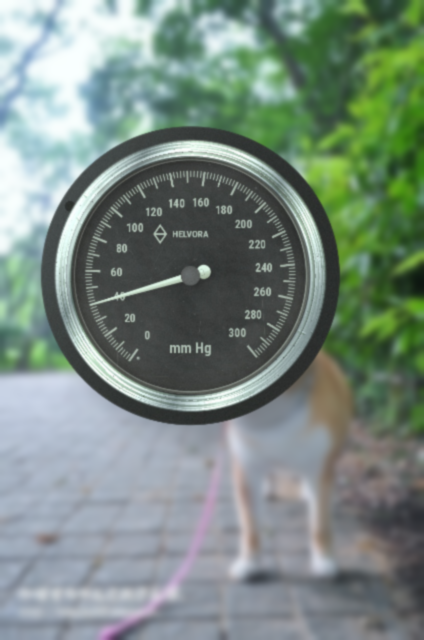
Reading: 40 mmHg
